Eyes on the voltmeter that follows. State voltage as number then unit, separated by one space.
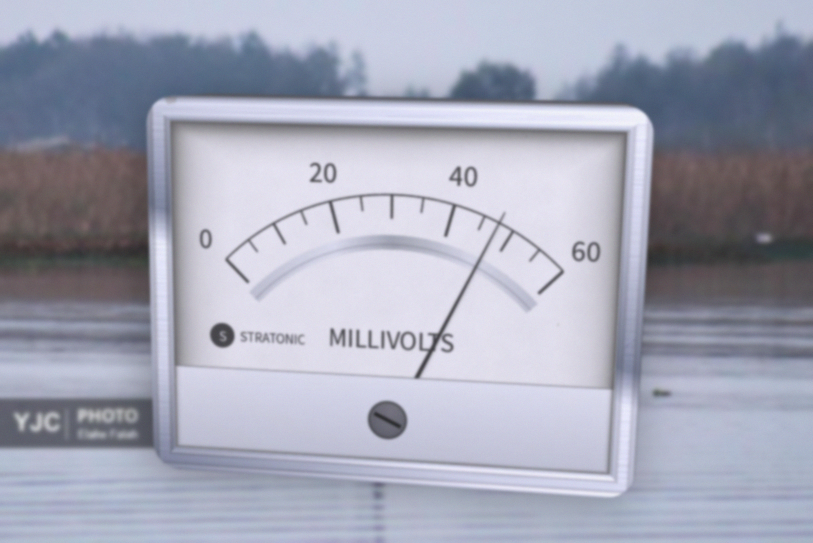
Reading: 47.5 mV
